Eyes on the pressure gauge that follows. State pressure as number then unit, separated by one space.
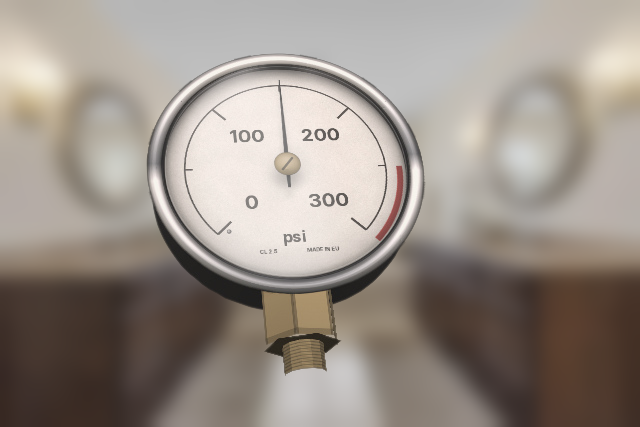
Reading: 150 psi
